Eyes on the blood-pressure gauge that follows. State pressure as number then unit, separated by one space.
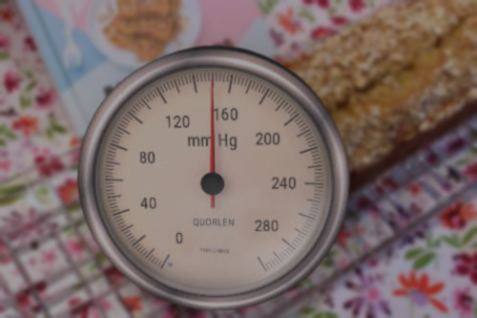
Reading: 150 mmHg
